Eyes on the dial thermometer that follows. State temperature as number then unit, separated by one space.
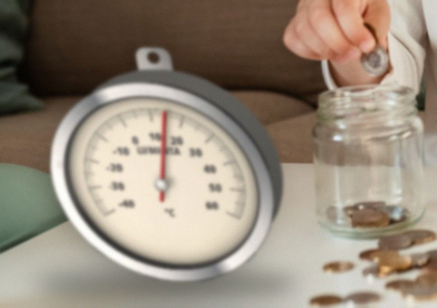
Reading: 15 °C
